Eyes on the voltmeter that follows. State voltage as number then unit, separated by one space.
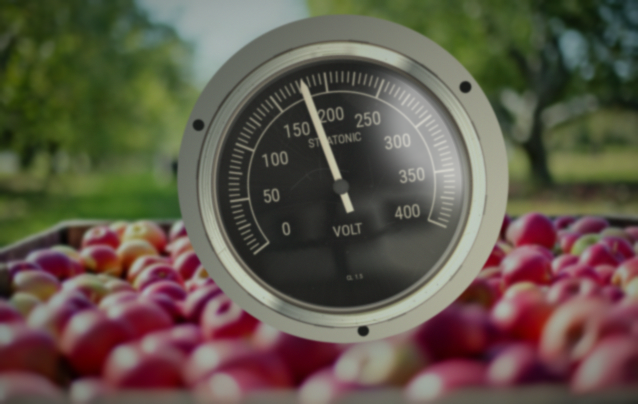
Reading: 180 V
